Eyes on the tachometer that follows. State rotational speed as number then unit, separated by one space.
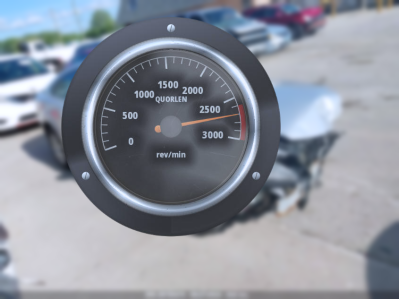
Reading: 2700 rpm
